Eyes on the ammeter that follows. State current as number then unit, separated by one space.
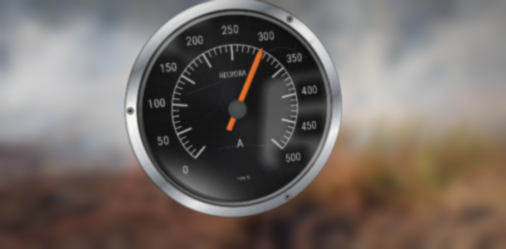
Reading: 300 A
